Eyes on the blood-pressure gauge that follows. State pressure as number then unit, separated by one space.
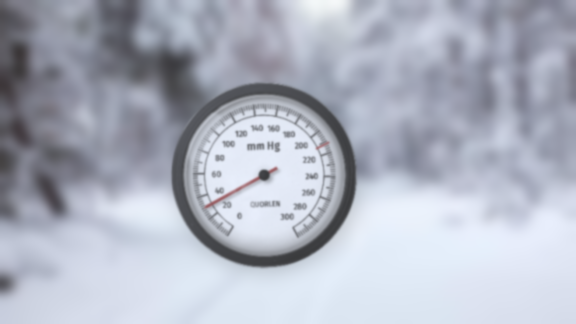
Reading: 30 mmHg
